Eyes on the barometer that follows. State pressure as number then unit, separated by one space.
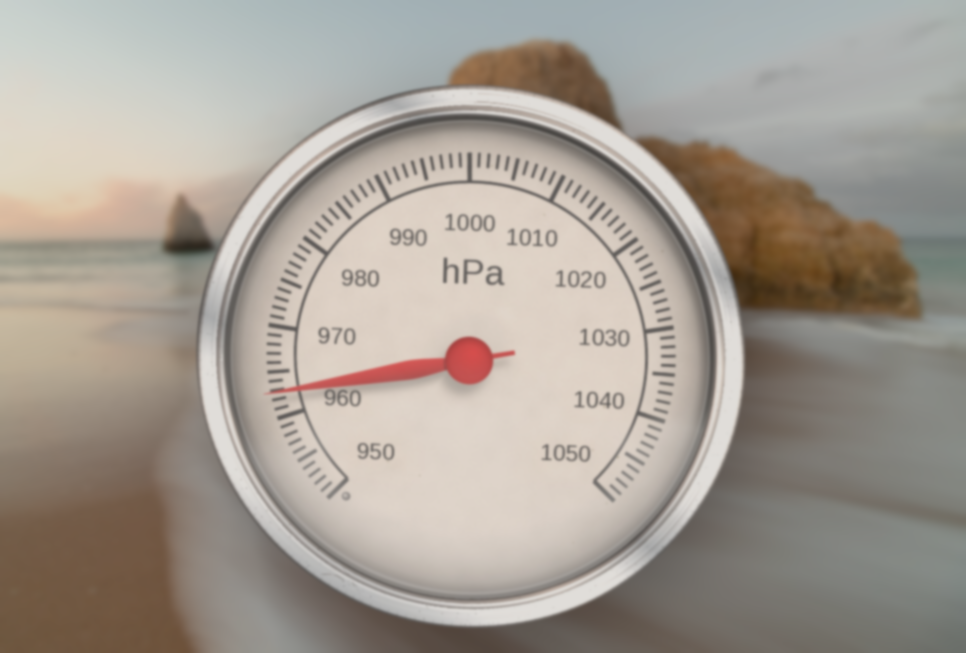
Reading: 963 hPa
